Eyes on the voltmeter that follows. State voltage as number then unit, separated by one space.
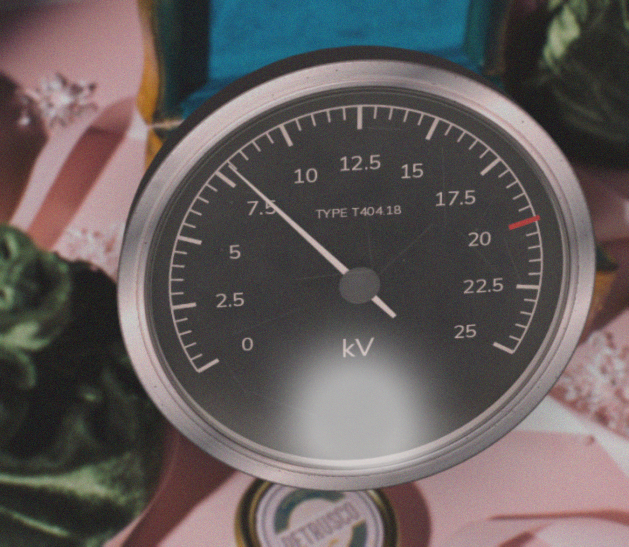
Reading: 8 kV
